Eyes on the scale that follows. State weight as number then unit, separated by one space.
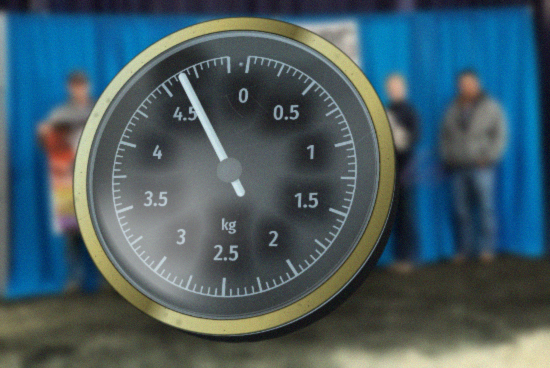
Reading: 4.65 kg
